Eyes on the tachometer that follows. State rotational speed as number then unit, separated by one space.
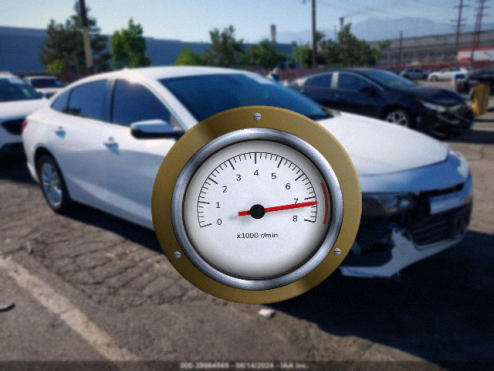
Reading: 7200 rpm
